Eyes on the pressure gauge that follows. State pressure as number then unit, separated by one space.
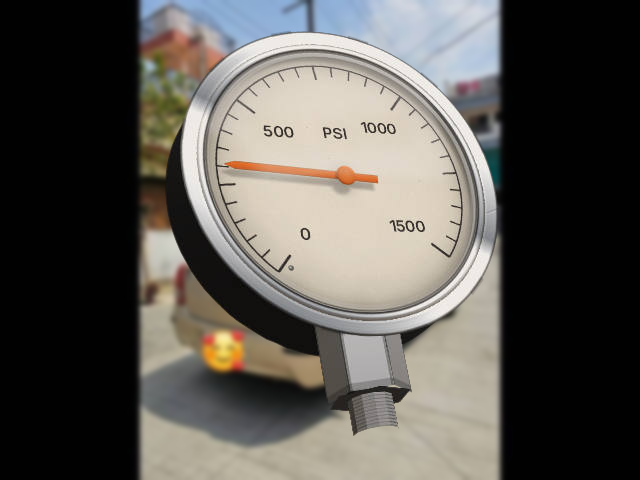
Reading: 300 psi
